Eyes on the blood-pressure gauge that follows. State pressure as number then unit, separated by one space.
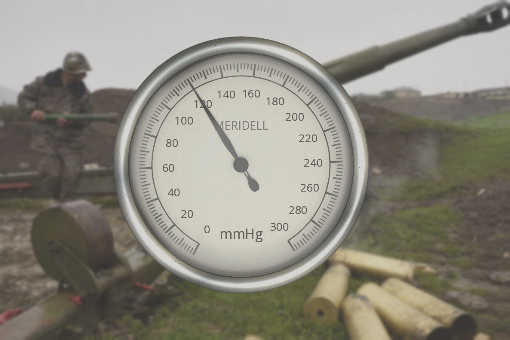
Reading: 120 mmHg
